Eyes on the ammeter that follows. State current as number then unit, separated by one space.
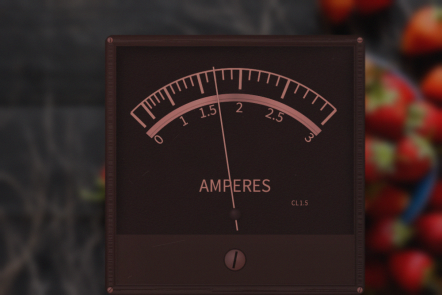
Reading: 1.7 A
